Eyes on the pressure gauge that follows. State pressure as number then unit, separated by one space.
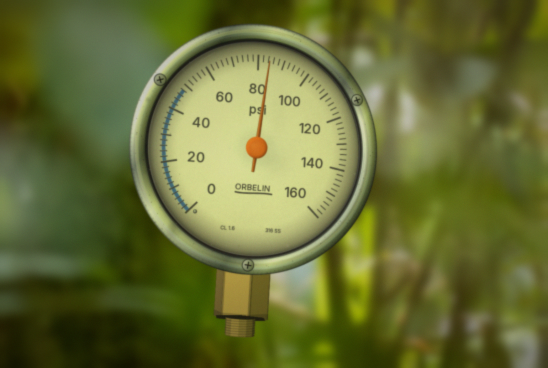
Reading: 84 psi
